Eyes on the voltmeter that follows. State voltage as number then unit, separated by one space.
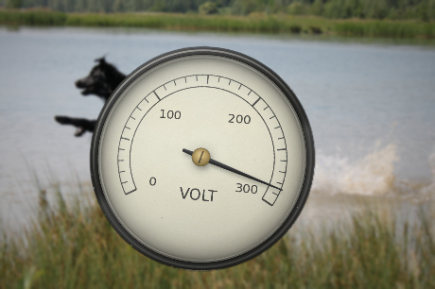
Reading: 285 V
